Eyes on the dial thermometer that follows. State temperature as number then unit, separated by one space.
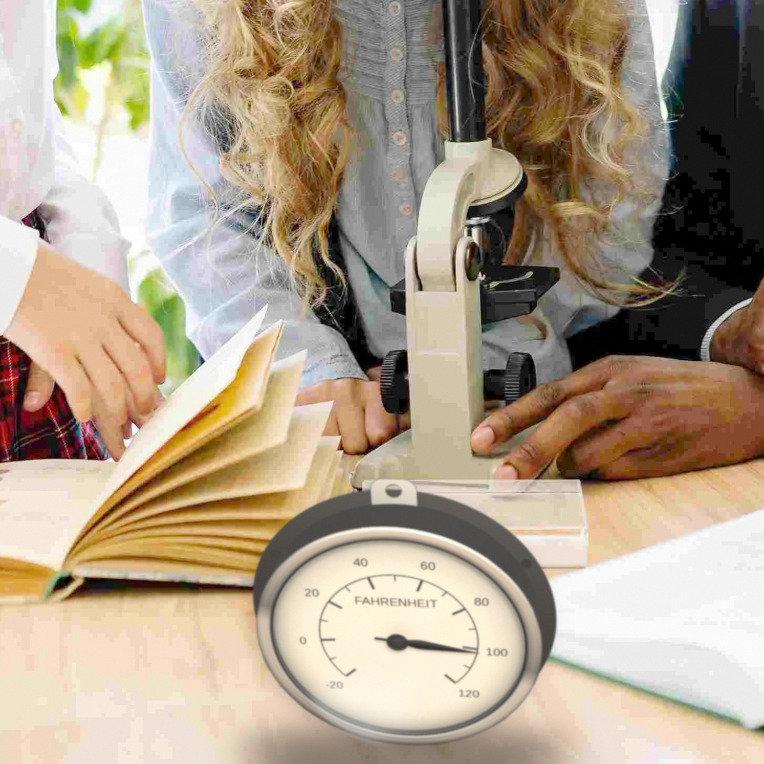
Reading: 100 °F
